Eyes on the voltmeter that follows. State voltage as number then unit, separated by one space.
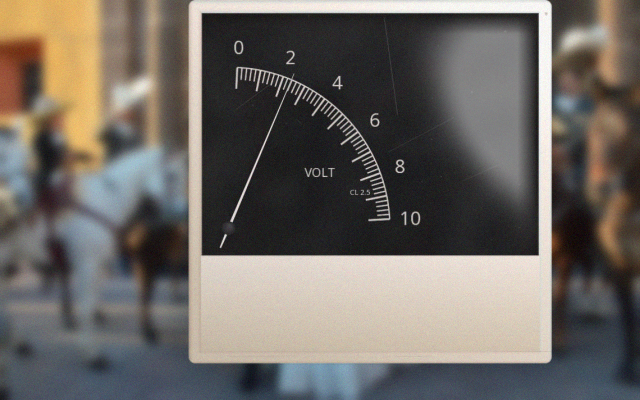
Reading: 2.4 V
